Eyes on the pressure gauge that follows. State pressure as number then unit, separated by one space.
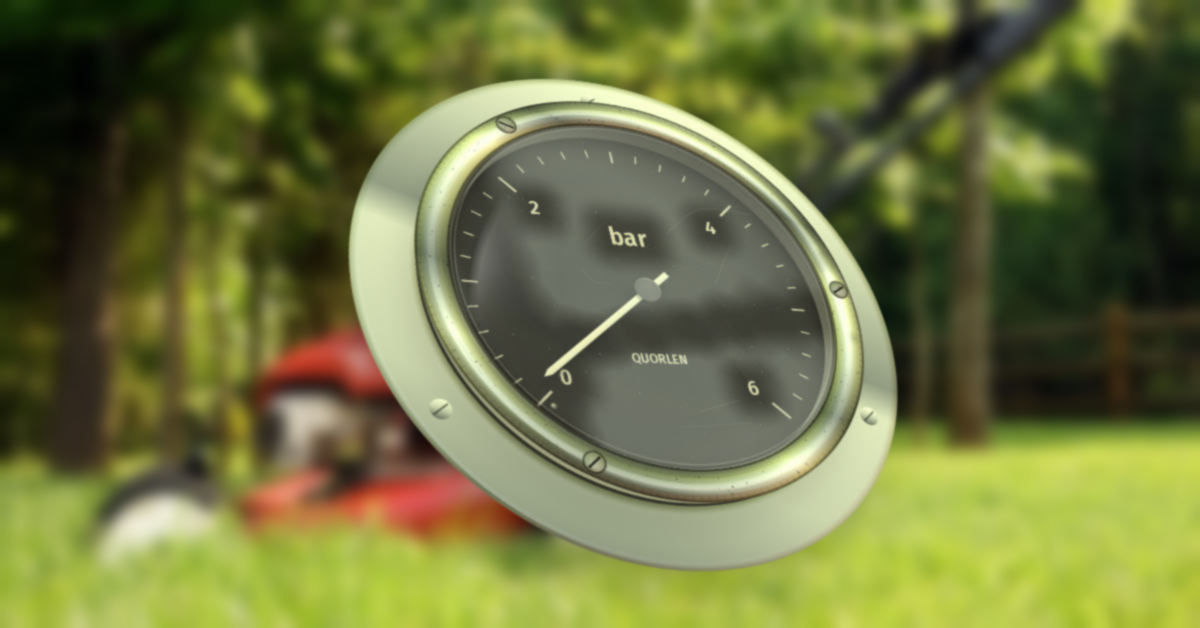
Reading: 0.1 bar
